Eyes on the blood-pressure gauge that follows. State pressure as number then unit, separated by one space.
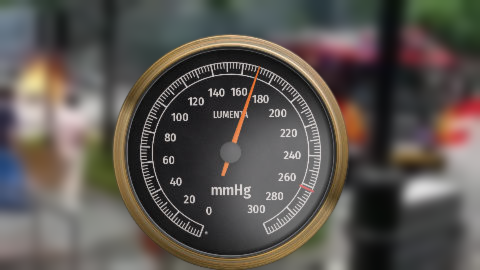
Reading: 170 mmHg
